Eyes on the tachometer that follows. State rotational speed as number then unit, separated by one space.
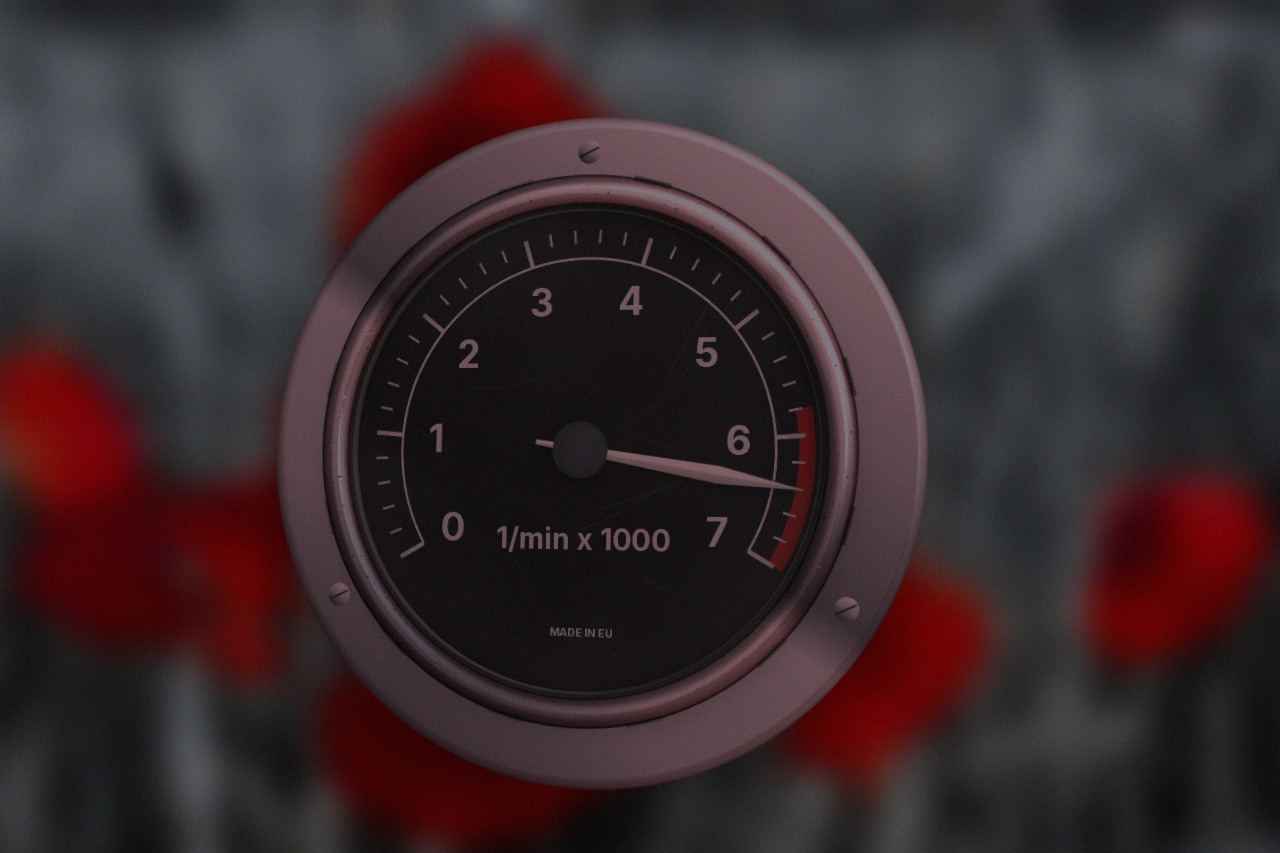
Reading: 6400 rpm
